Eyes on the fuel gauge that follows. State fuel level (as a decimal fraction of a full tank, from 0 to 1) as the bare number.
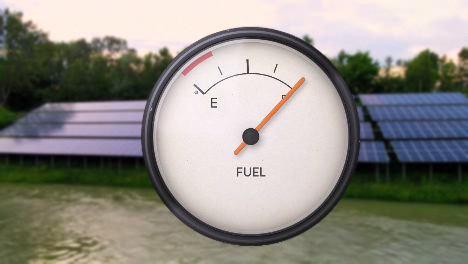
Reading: 1
